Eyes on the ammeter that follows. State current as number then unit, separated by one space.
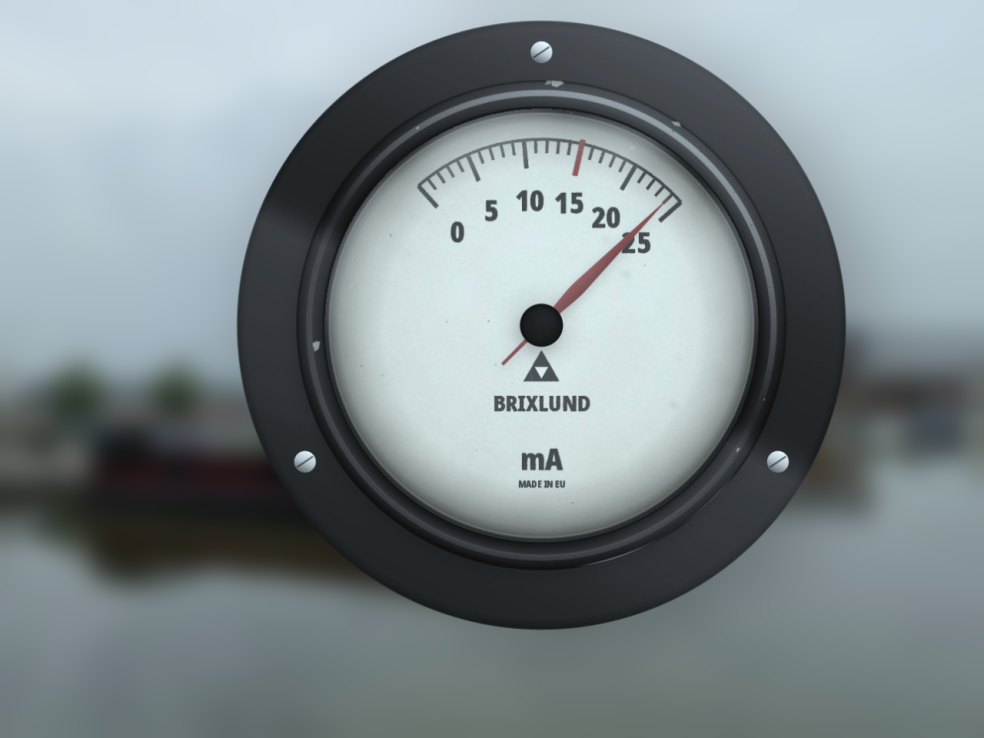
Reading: 24 mA
